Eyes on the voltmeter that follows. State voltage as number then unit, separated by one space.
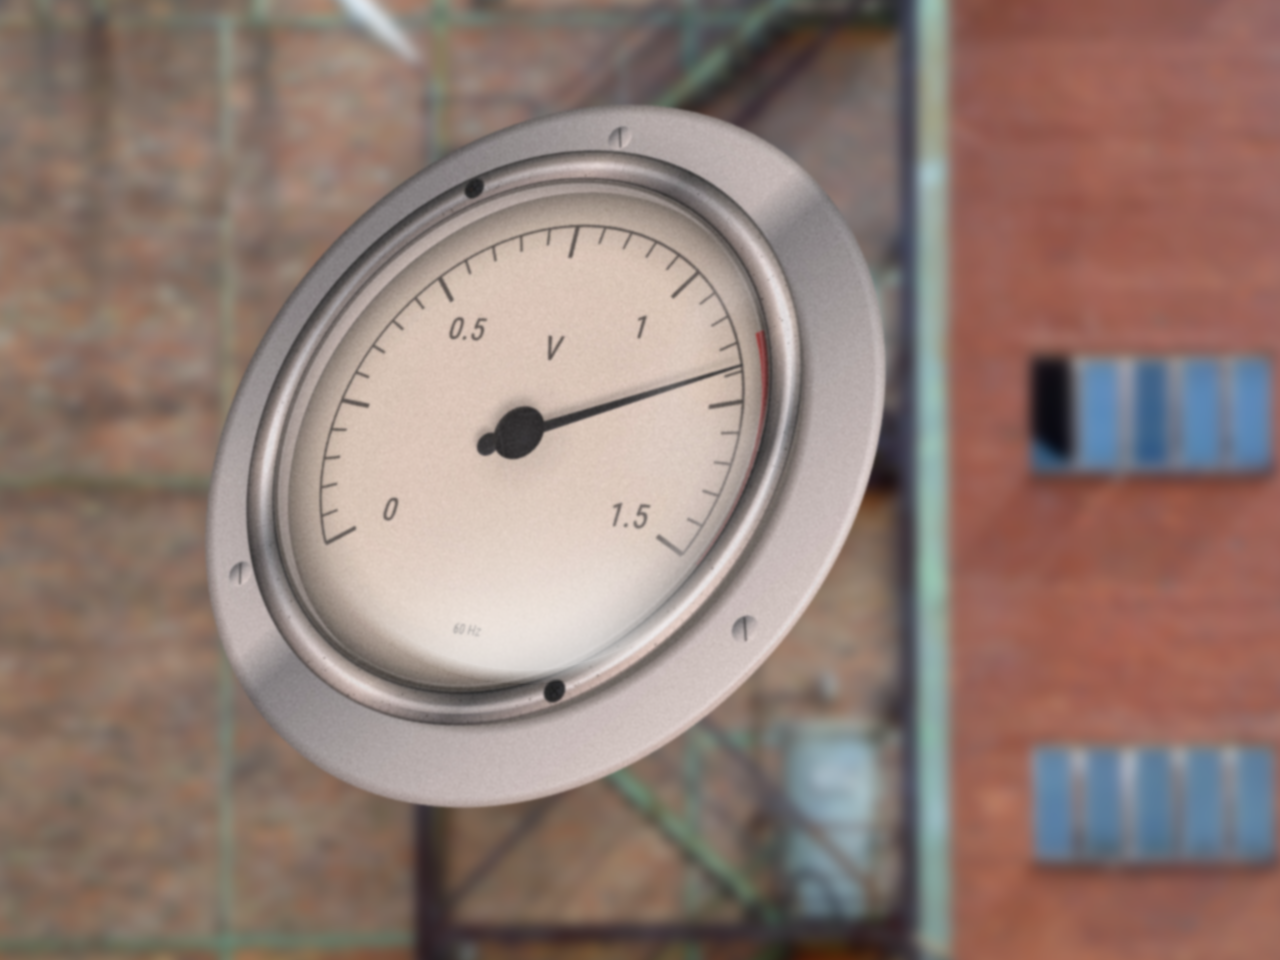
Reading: 1.2 V
